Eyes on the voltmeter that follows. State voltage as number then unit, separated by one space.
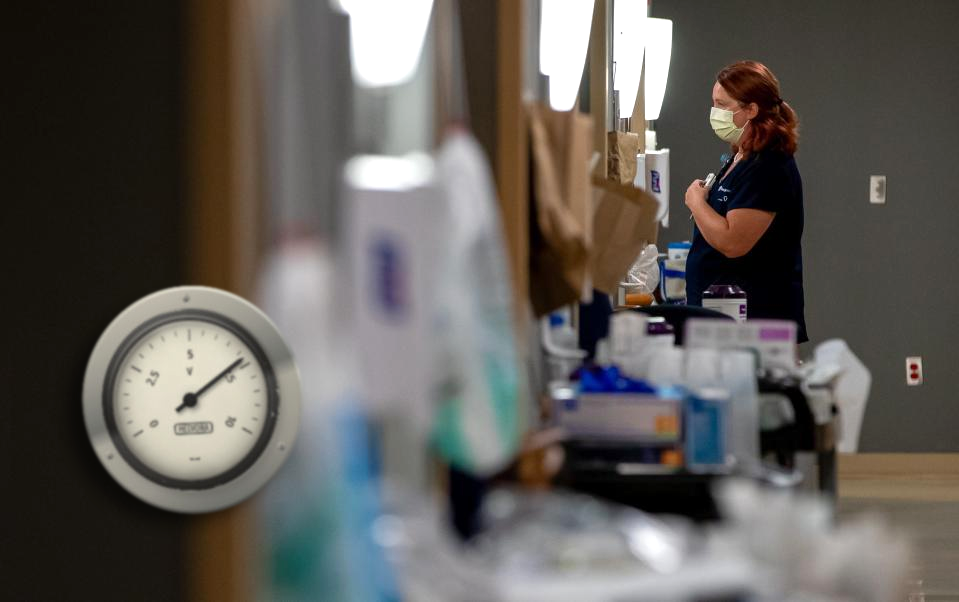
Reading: 7.25 V
